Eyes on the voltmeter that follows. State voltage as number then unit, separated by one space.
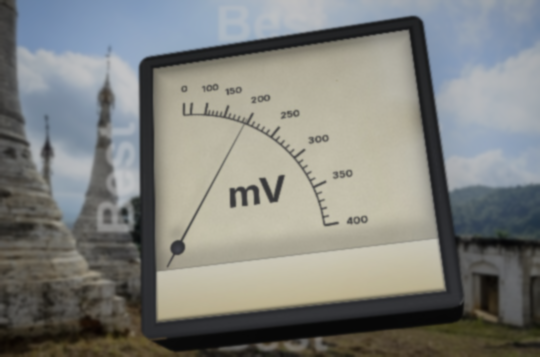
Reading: 200 mV
